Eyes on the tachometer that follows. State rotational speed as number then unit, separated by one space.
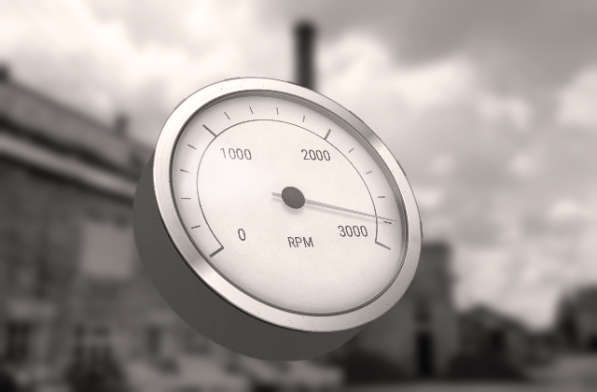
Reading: 2800 rpm
